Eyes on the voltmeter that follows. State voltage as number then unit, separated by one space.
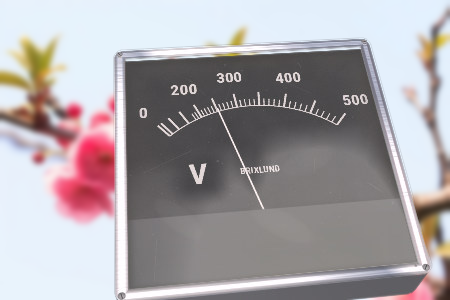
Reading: 250 V
